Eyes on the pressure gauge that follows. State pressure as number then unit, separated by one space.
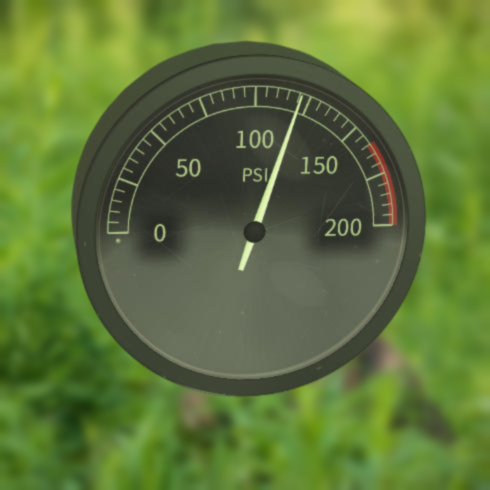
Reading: 120 psi
